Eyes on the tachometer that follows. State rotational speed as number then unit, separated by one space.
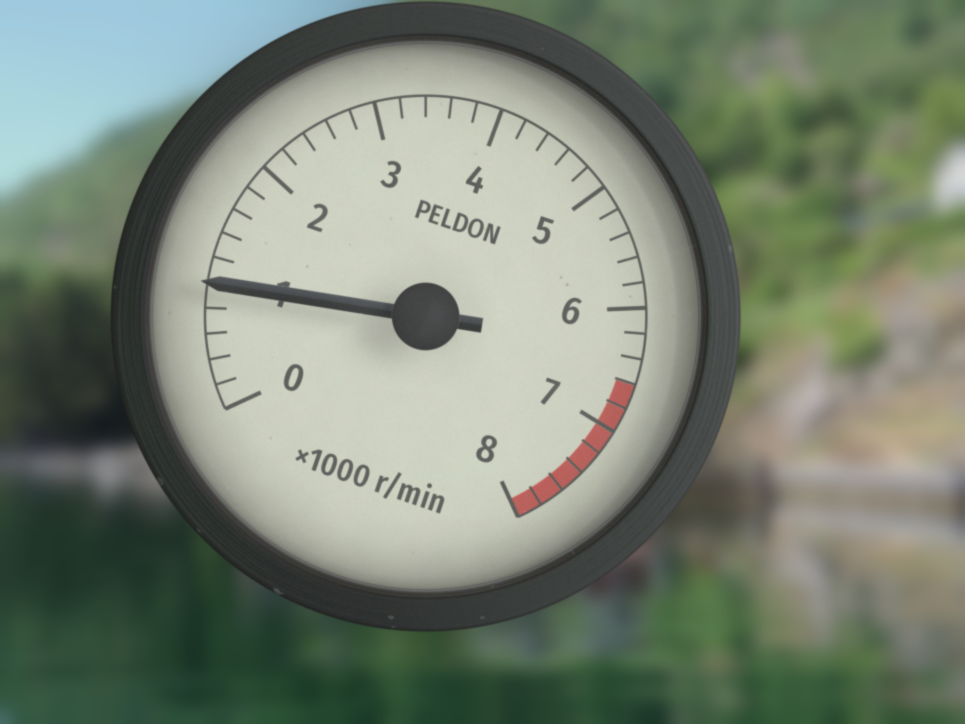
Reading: 1000 rpm
